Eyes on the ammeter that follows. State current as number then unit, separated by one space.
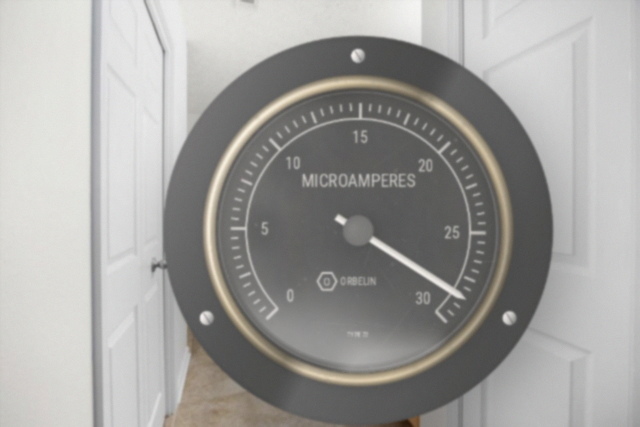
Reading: 28.5 µA
